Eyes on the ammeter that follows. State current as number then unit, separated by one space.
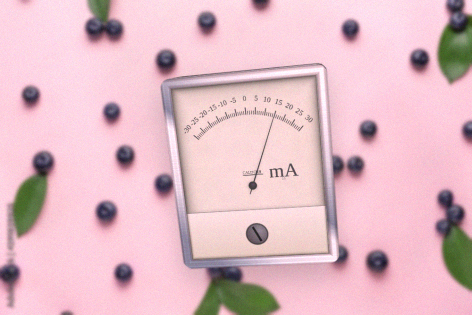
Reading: 15 mA
